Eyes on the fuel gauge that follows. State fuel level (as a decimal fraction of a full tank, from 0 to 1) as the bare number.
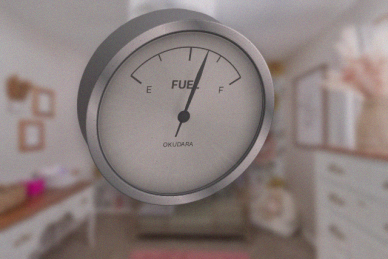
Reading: 0.625
